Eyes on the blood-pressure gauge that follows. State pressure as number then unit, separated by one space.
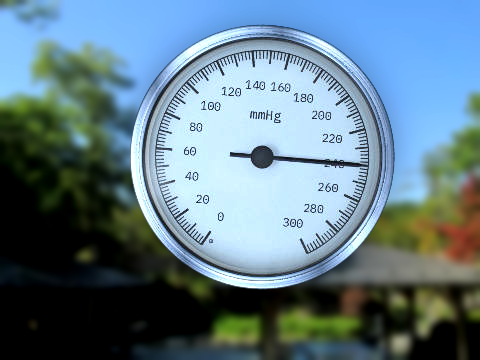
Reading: 240 mmHg
